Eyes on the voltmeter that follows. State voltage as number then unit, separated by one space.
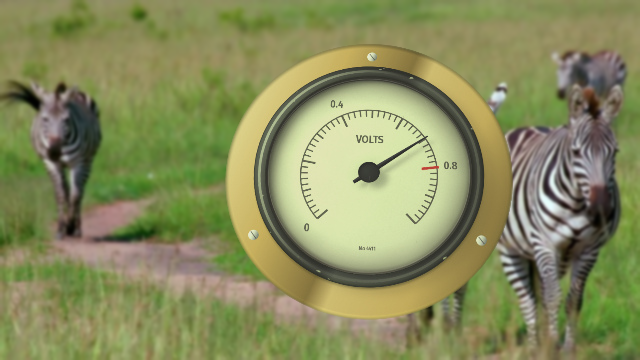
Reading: 0.7 V
